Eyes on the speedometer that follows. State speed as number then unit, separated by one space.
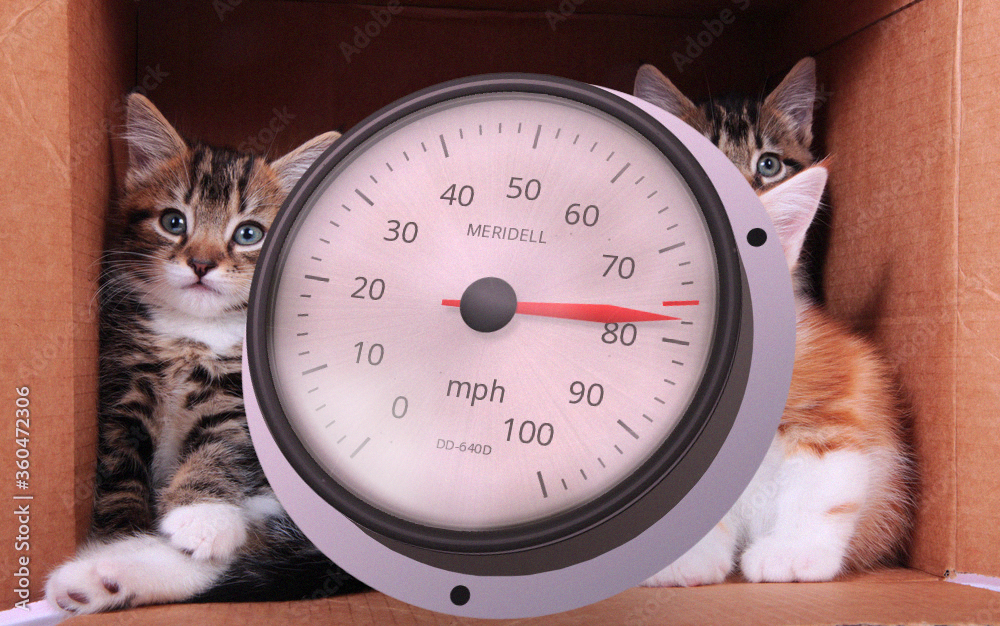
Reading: 78 mph
